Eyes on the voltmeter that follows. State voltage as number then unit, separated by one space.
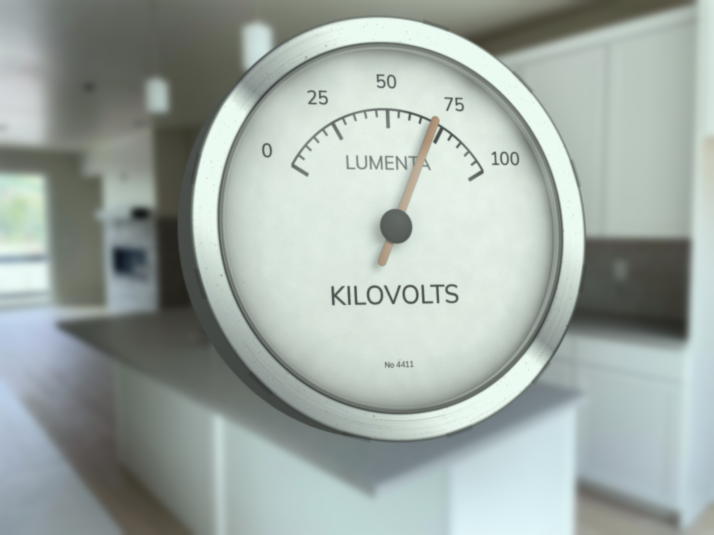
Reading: 70 kV
